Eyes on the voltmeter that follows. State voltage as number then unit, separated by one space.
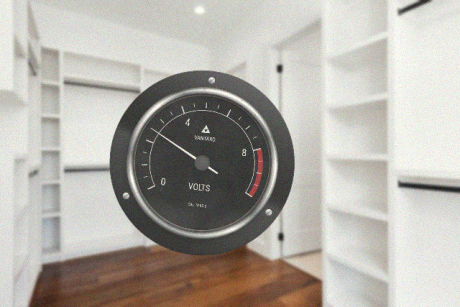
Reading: 2.5 V
